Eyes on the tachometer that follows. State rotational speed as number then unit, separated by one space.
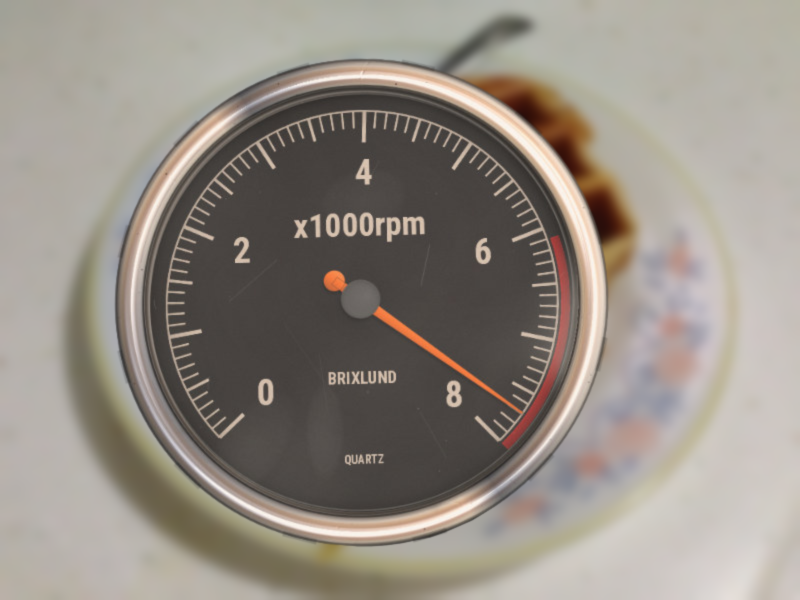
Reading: 7700 rpm
